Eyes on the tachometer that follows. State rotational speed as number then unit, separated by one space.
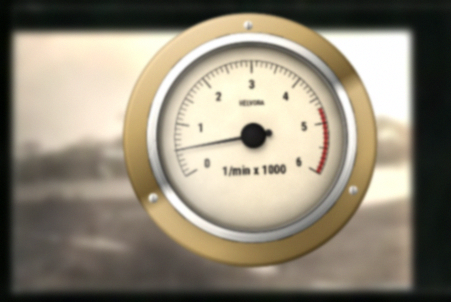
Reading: 500 rpm
